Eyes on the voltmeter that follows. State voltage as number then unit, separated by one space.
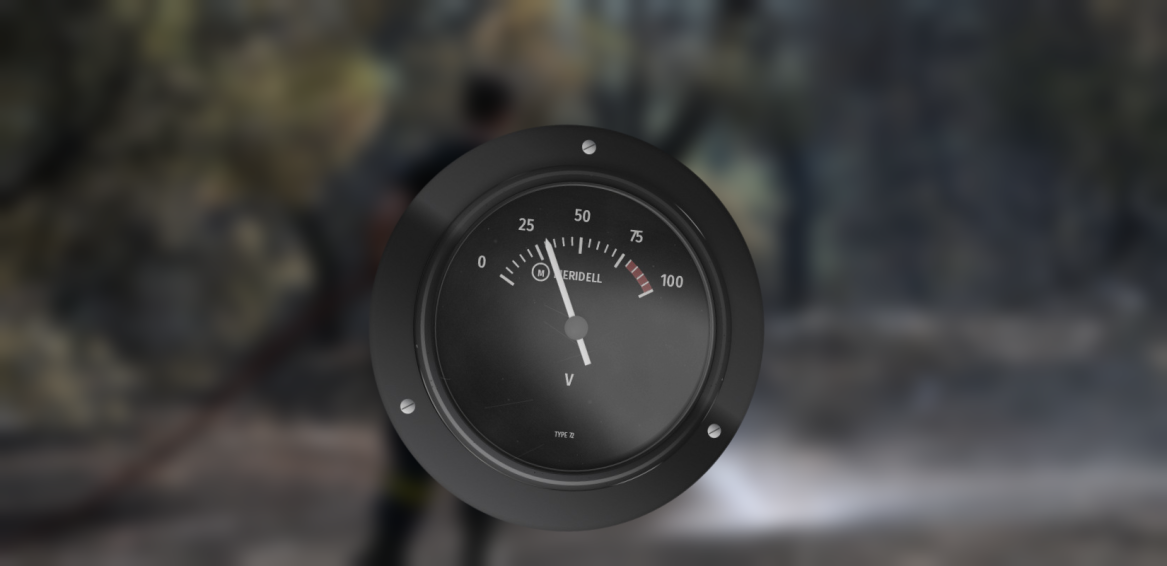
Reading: 30 V
